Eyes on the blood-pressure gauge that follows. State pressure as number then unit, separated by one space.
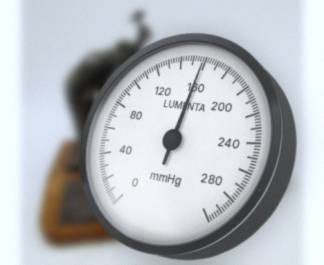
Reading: 160 mmHg
